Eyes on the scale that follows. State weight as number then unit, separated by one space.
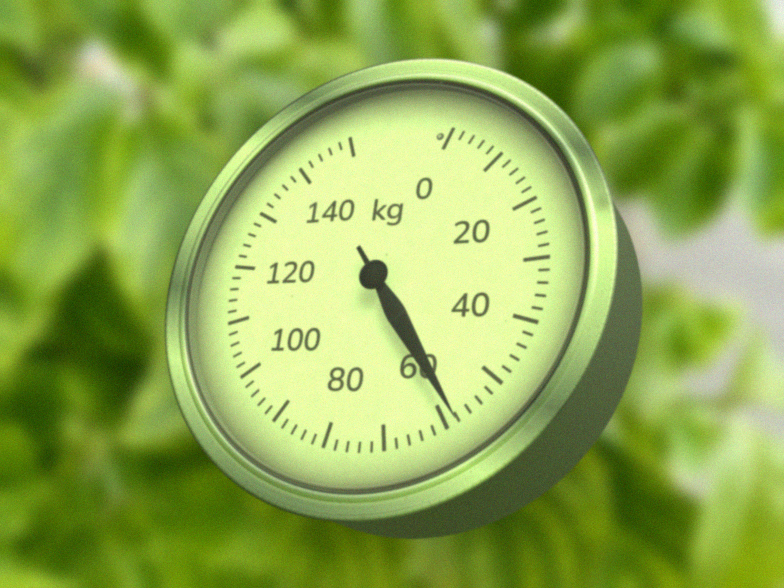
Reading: 58 kg
